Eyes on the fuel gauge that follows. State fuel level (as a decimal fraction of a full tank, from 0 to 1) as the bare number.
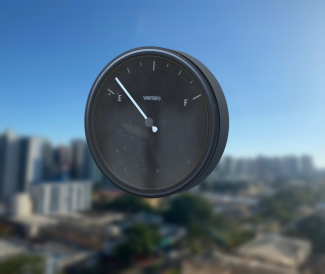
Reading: 0.125
